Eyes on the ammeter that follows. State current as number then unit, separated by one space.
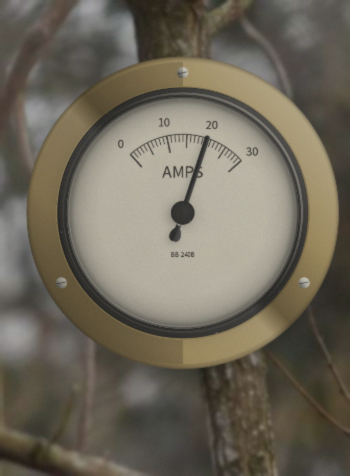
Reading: 20 A
